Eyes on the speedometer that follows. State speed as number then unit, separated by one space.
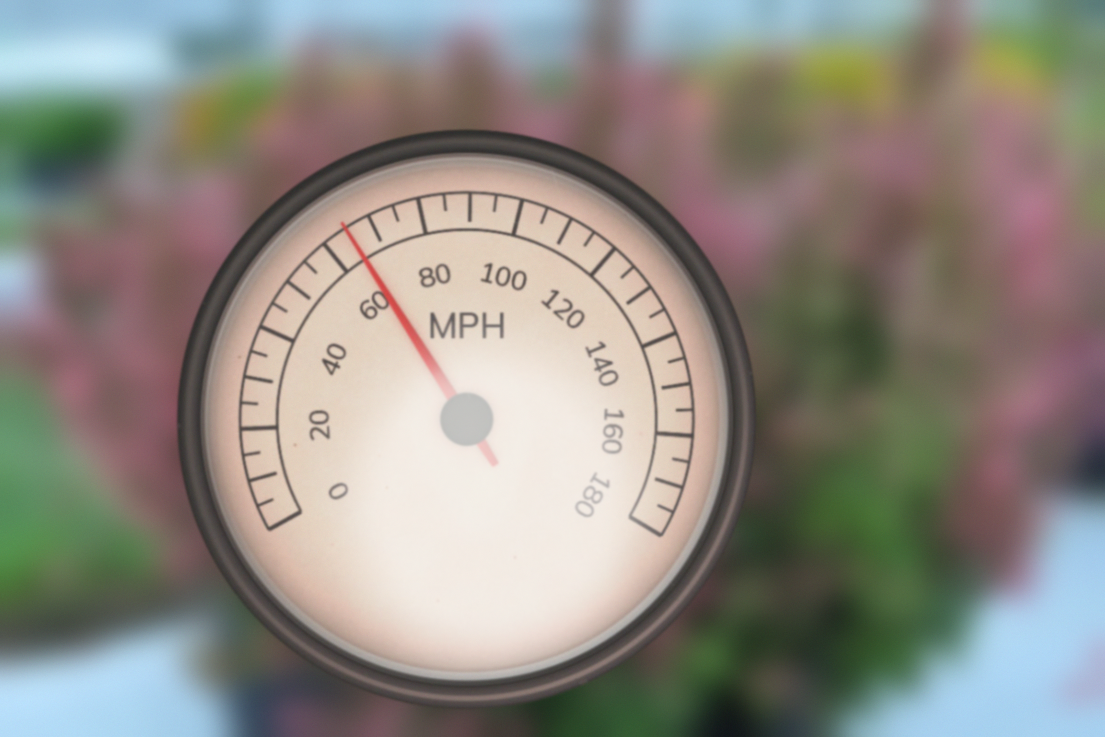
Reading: 65 mph
